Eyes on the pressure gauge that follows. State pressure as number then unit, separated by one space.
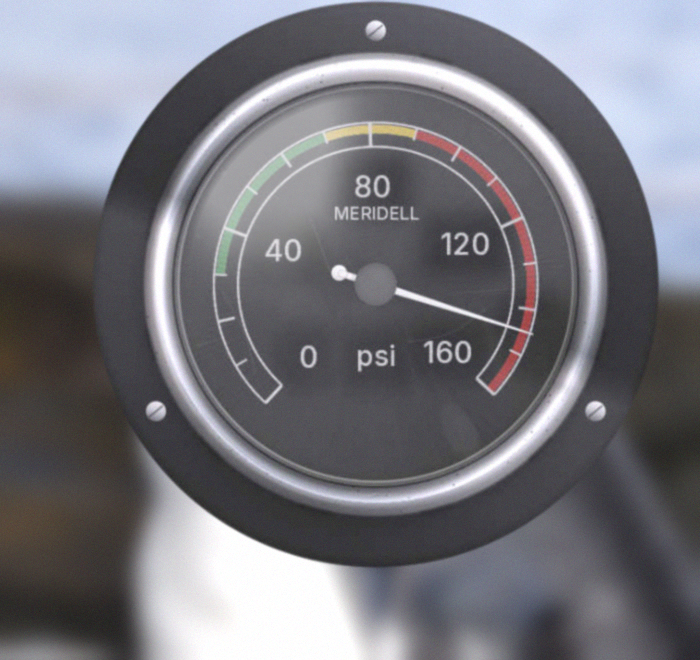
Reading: 145 psi
